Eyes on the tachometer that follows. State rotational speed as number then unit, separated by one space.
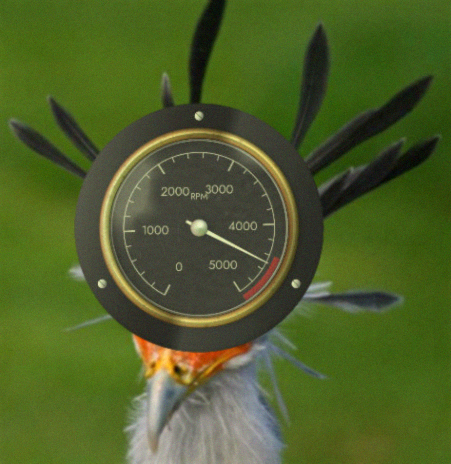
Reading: 4500 rpm
